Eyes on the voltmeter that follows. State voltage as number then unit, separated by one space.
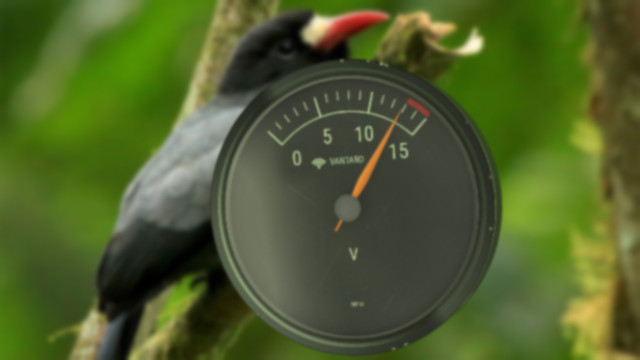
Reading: 13 V
